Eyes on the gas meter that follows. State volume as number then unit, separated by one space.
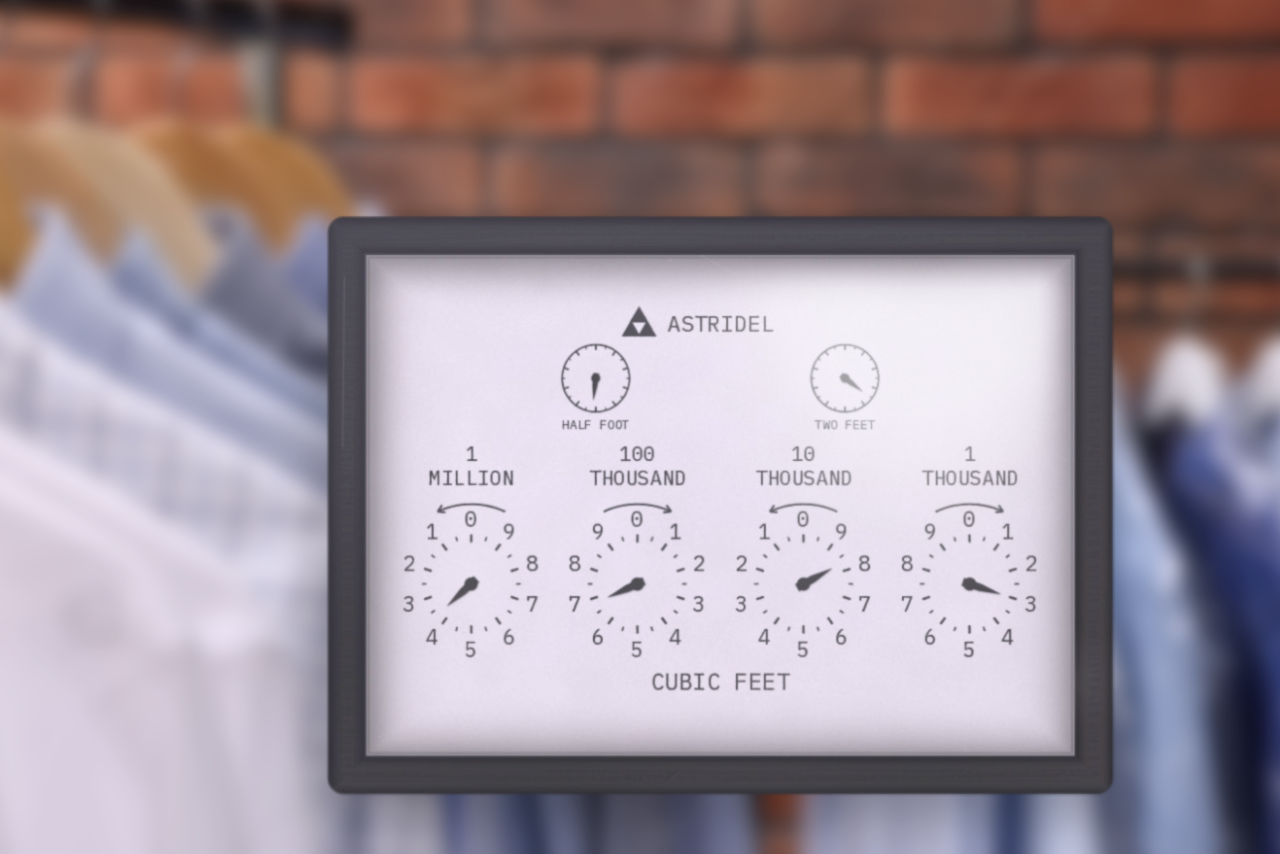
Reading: 368300 ft³
